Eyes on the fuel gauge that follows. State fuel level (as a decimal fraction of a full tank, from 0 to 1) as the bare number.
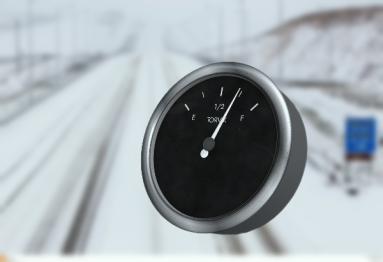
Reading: 0.75
